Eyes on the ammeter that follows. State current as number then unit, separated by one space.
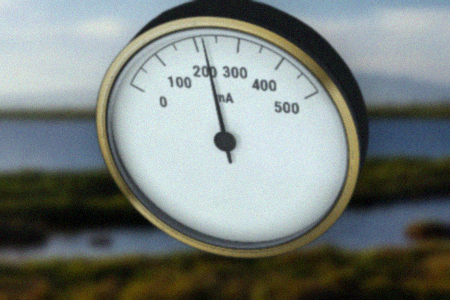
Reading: 225 mA
